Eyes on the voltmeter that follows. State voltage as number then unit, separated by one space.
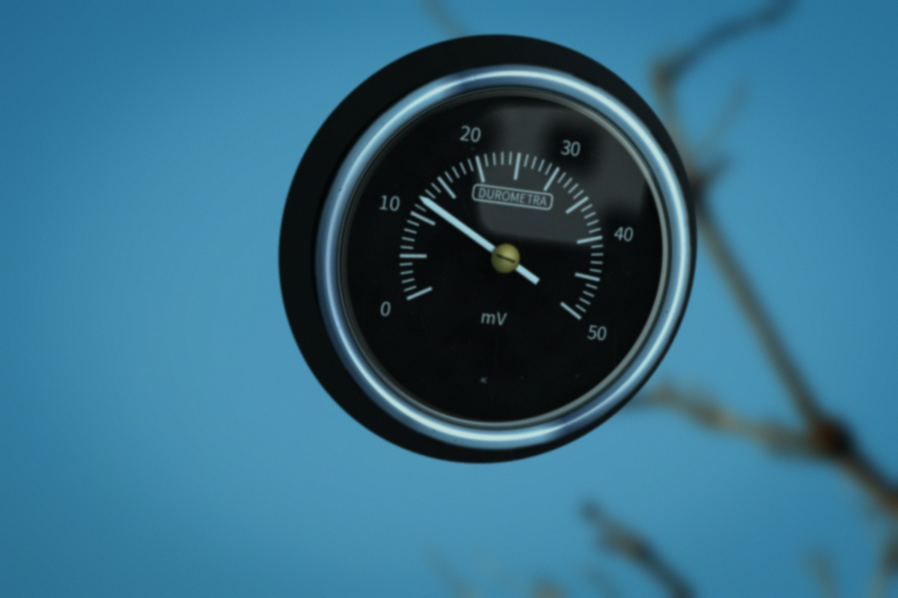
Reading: 12 mV
